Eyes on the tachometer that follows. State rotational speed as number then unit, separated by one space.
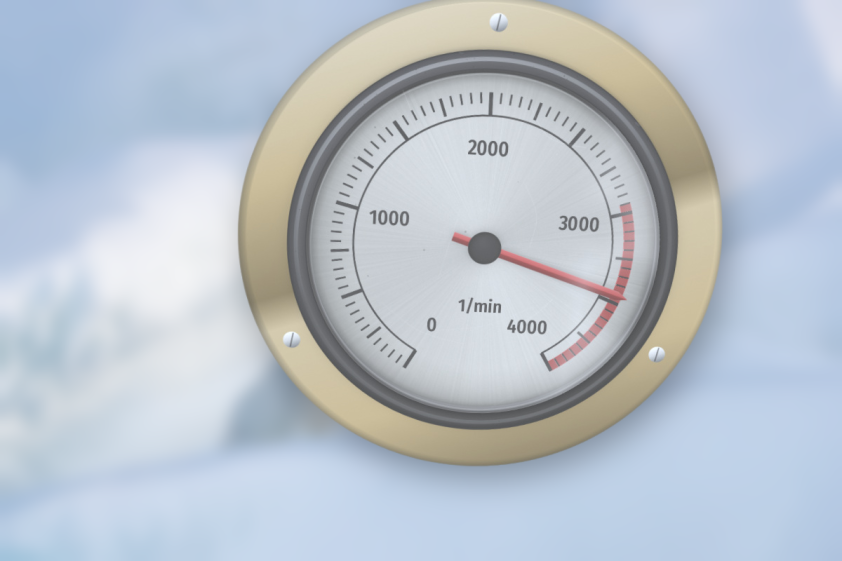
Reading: 3450 rpm
